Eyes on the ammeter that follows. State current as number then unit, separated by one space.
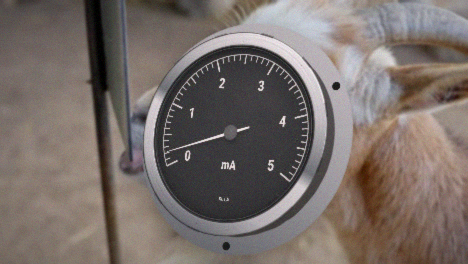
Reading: 0.2 mA
